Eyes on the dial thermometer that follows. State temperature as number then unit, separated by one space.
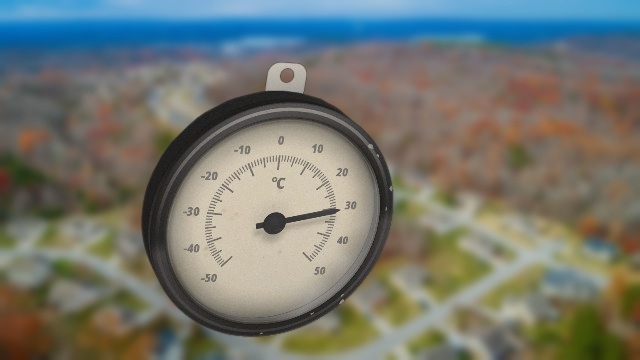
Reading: 30 °C
